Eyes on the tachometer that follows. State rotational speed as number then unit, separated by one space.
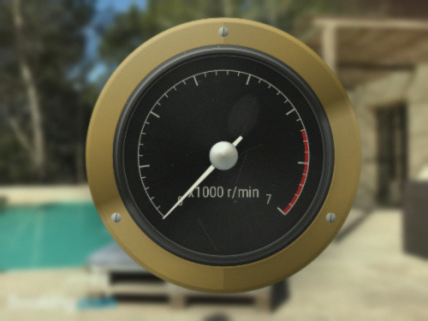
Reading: 0 rpm
